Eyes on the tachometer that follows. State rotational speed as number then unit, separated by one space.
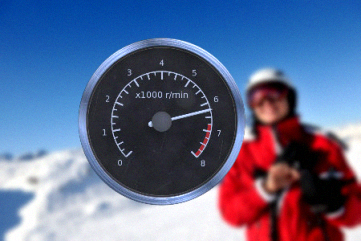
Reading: 6250 rpm
